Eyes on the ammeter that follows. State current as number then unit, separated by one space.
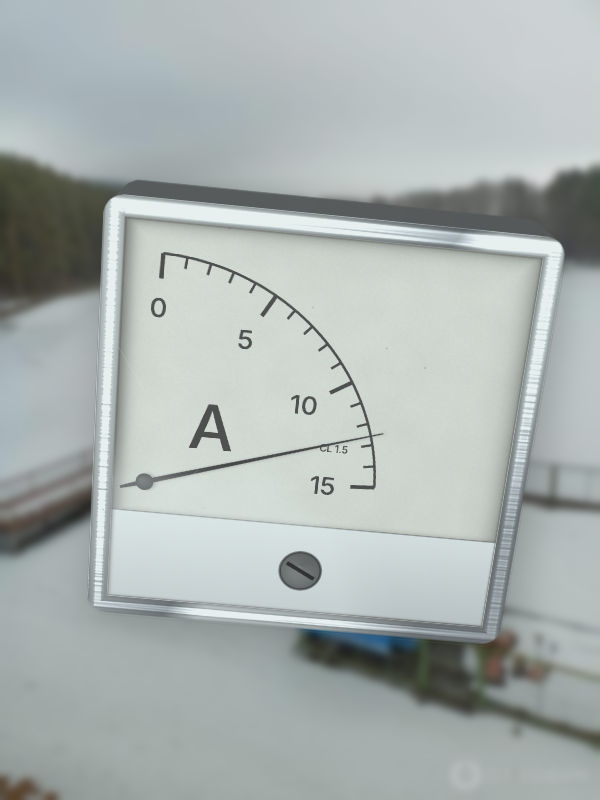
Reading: 12.5 A
